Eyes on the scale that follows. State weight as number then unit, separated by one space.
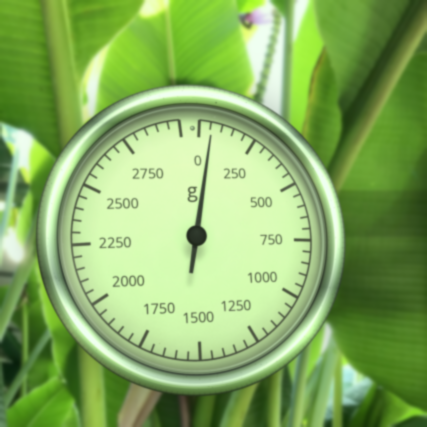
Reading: 50 g
